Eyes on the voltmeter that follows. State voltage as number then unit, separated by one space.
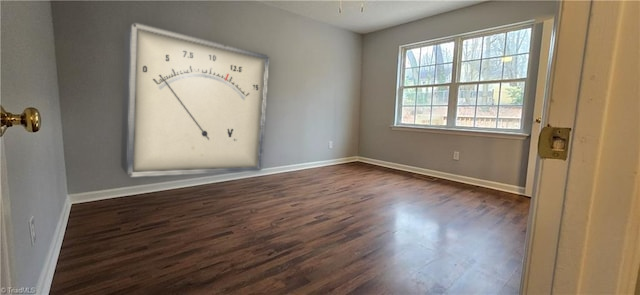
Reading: 2.5 V
